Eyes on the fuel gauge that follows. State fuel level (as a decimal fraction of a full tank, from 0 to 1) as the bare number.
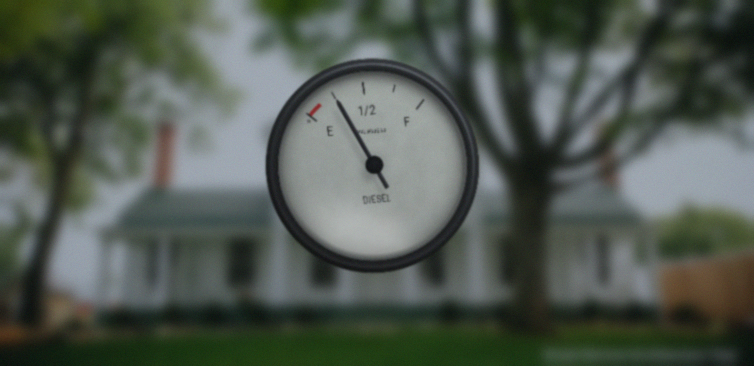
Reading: 0.25
